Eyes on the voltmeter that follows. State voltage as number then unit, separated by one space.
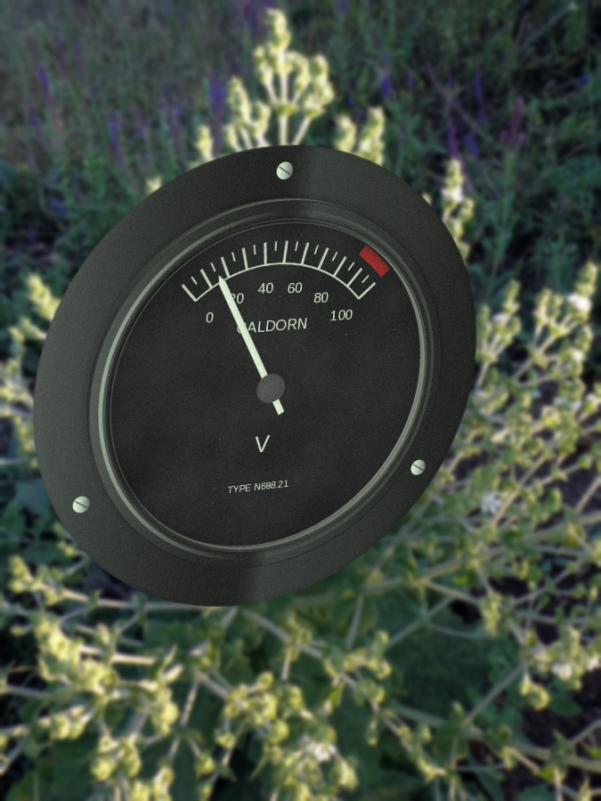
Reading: 15 V
